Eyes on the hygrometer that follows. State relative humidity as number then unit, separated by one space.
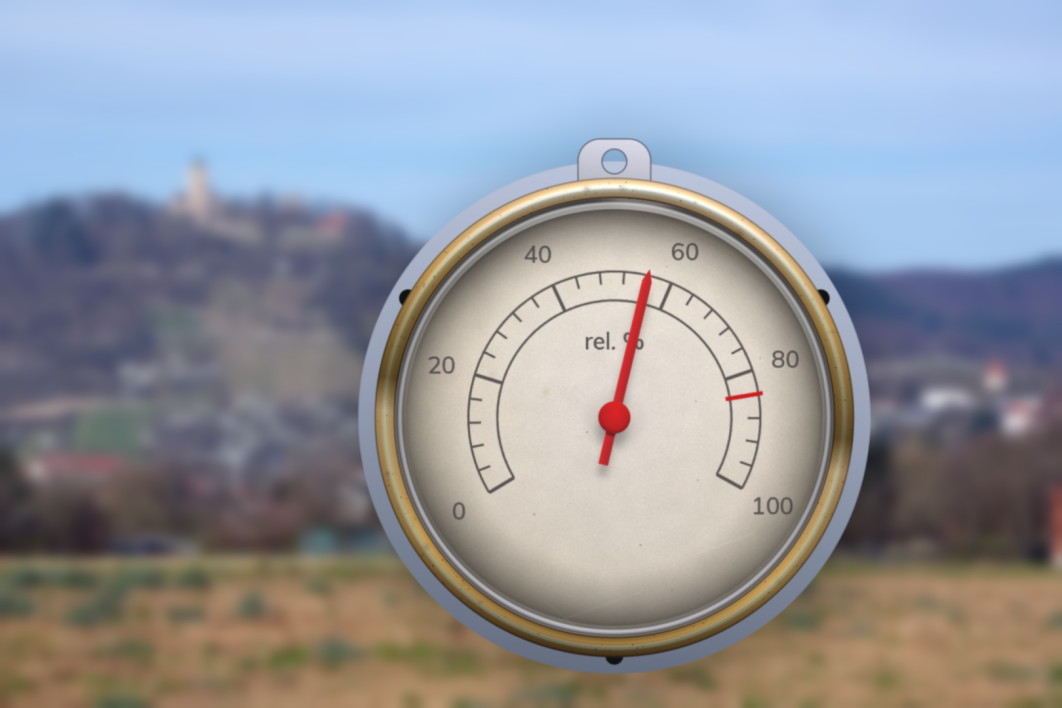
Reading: 56 %
